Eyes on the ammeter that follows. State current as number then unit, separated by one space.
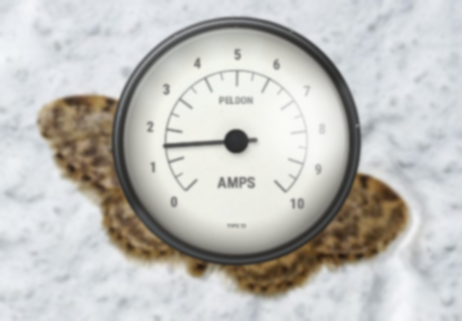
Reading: 1.5 A
